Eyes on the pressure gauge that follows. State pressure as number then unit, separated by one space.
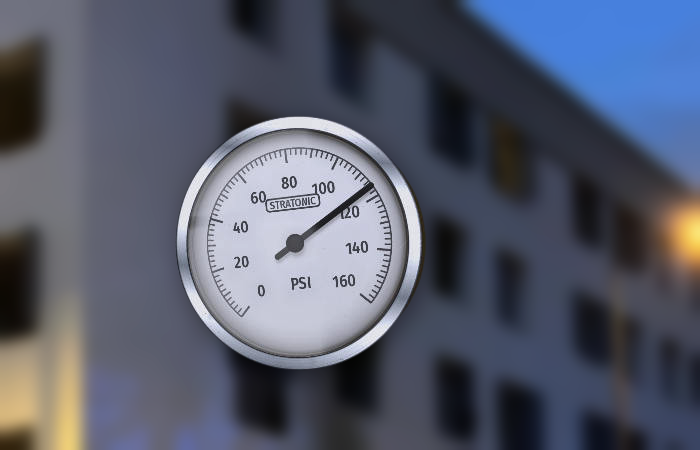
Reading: 116 psi
